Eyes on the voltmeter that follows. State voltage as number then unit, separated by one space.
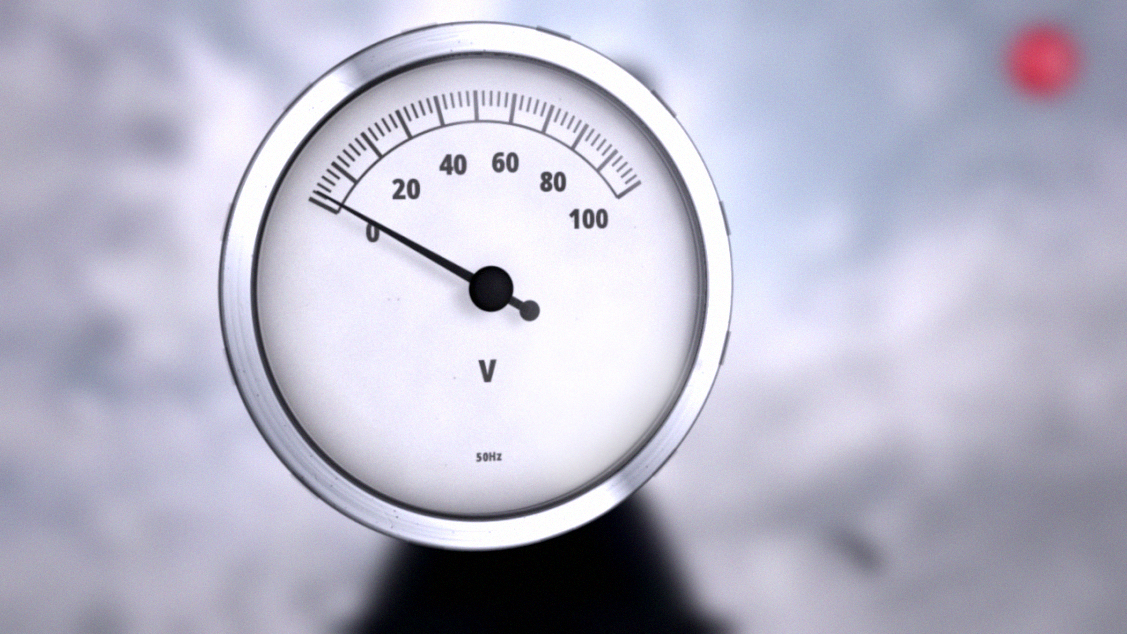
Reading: 2 V
